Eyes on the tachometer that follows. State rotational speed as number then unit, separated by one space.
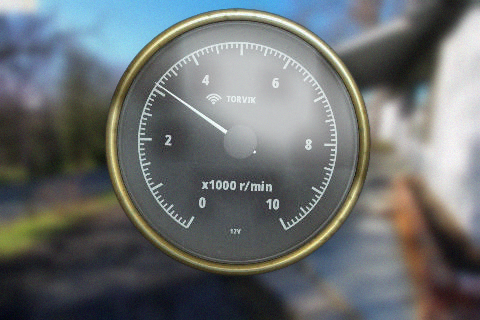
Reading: 3100 rpm
